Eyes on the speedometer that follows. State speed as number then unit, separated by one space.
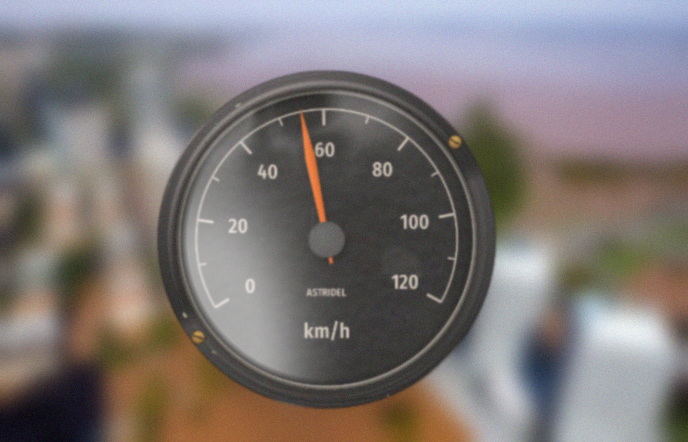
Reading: 55 km/h
